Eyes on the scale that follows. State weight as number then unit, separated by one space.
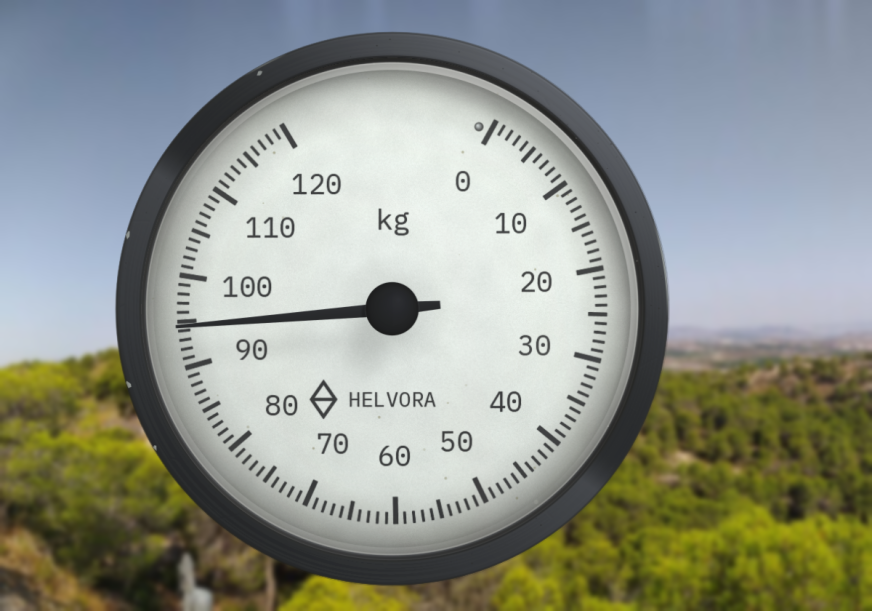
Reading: 94.5 kg
